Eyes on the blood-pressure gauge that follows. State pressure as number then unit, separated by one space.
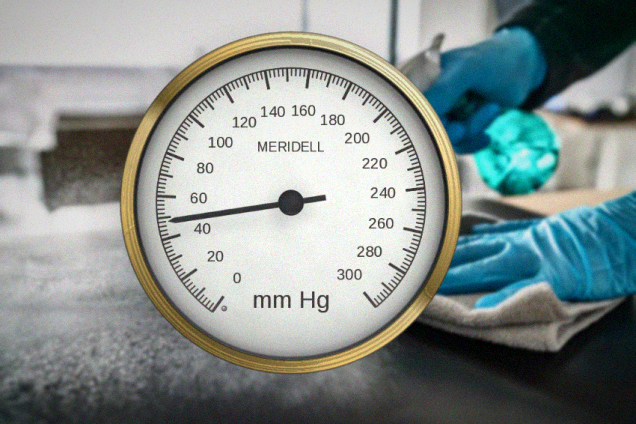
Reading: 48 mmHg
